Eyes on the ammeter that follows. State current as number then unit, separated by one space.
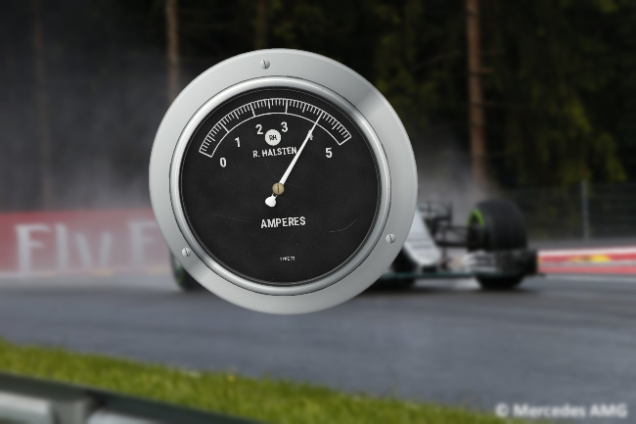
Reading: 4 A
